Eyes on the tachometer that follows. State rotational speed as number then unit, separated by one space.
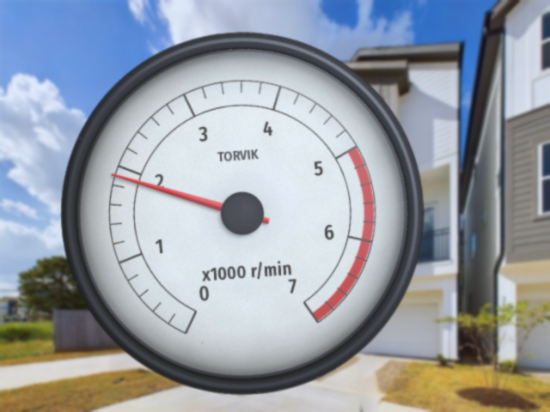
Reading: 1900 rpm
